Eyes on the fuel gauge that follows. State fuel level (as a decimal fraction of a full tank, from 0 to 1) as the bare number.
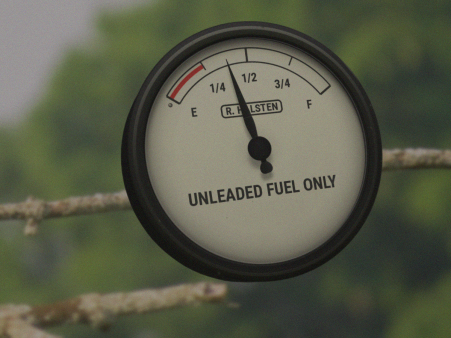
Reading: 0.375
